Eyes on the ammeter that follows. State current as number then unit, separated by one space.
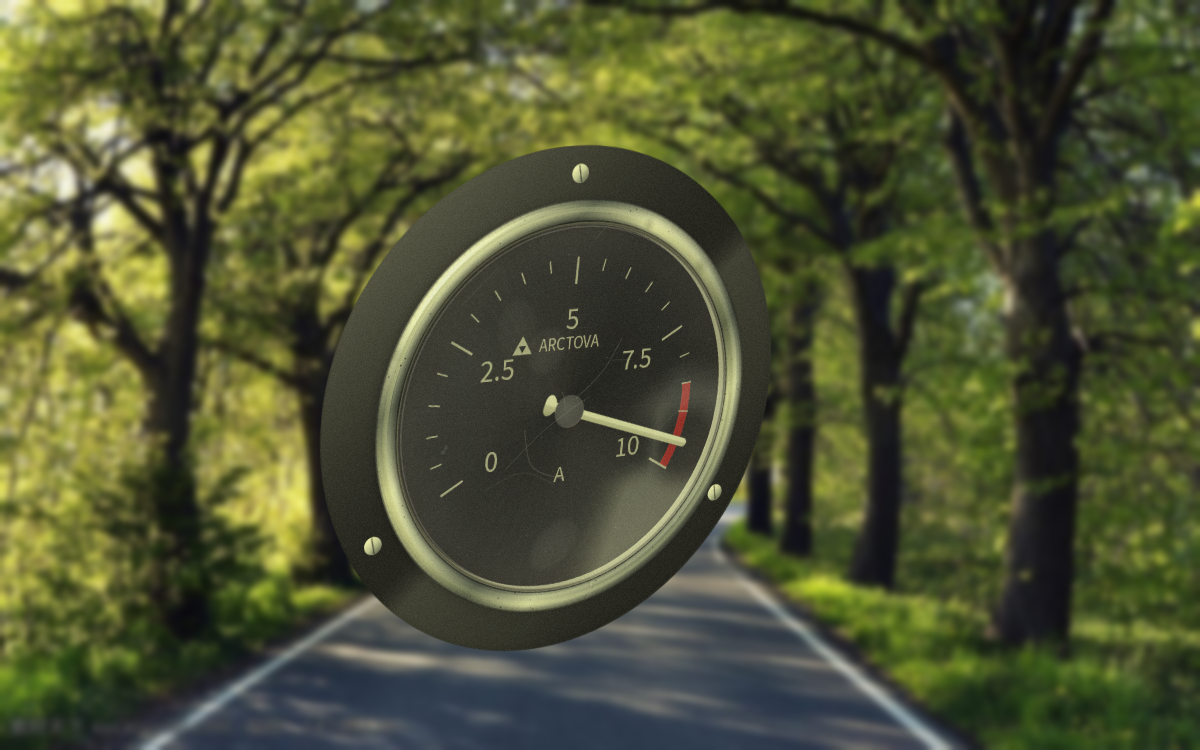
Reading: 9.5 A
